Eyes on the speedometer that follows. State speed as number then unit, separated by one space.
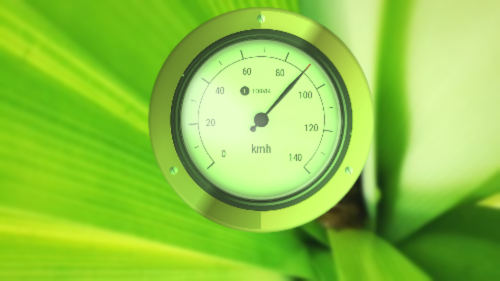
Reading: 90 km/h
